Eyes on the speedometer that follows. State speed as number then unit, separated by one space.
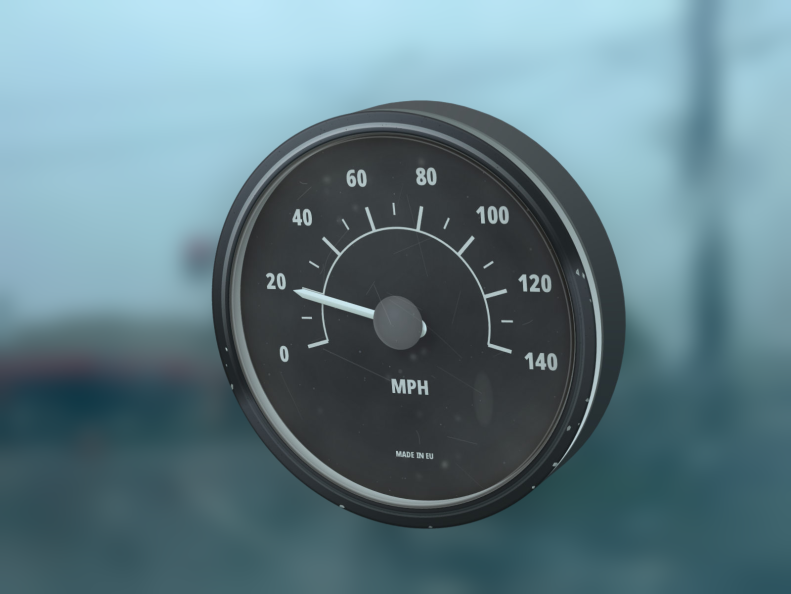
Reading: 20 mph
